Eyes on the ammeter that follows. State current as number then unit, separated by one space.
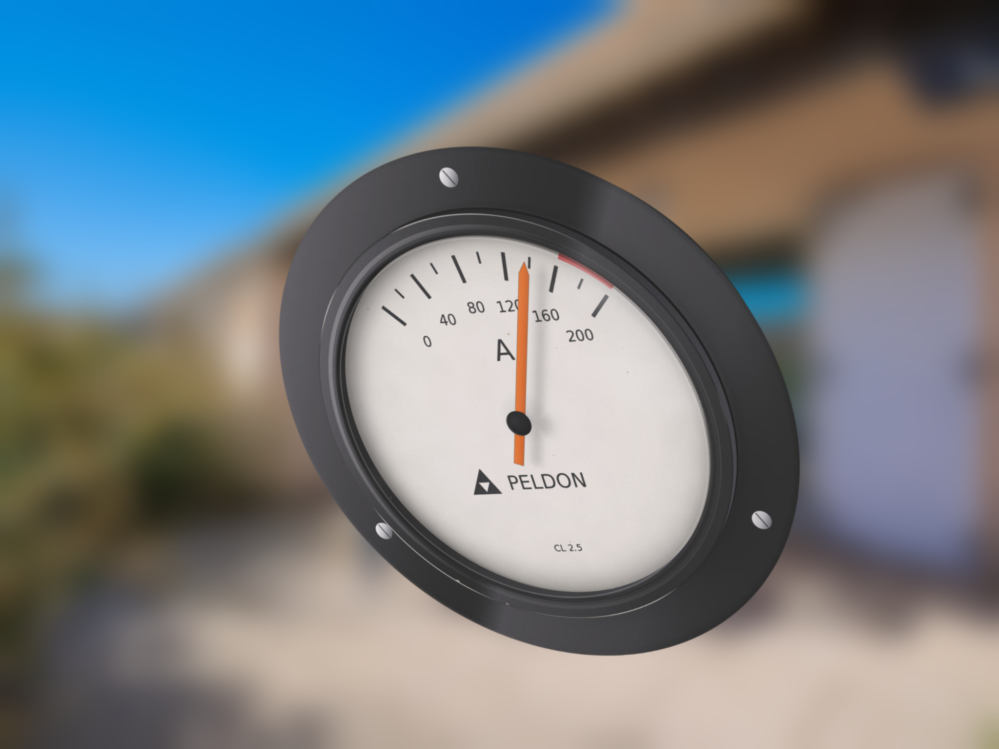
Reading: 140 A
